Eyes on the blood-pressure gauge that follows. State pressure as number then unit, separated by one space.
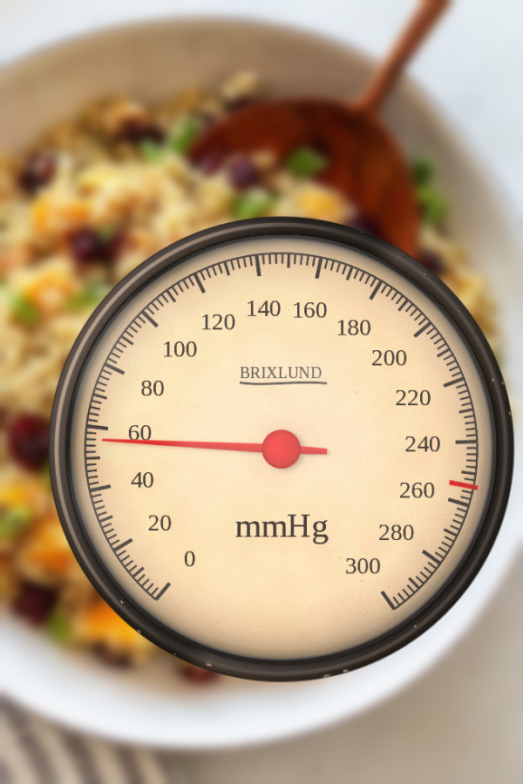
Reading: 56 mmHg
